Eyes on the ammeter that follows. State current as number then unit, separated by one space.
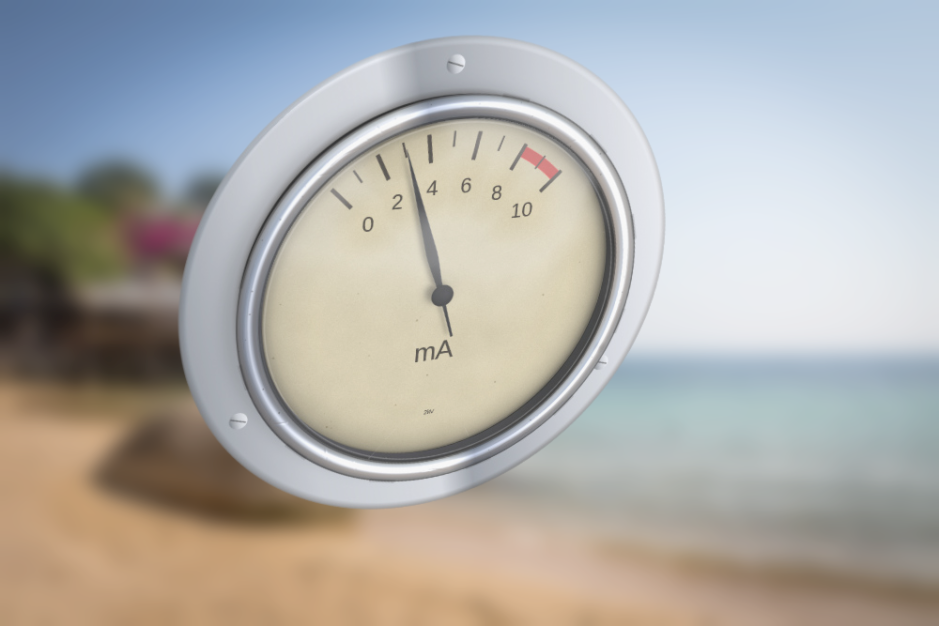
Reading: 3 mA
